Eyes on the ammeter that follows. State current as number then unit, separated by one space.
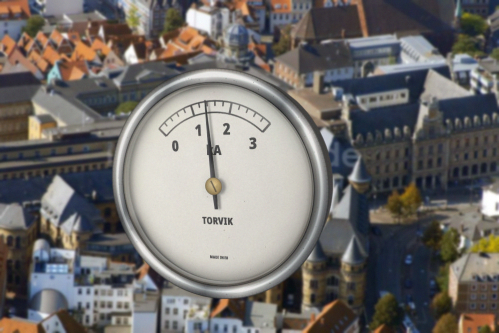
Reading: 1.4 kA
